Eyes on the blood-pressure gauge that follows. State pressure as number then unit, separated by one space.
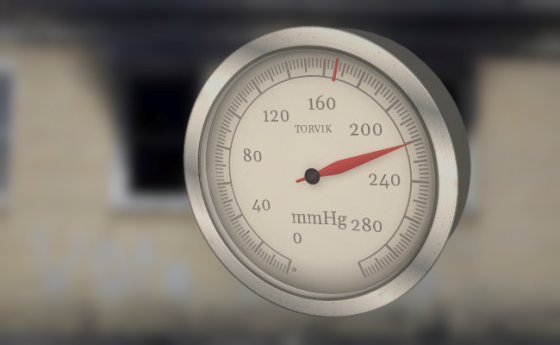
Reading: 220 mmHg
